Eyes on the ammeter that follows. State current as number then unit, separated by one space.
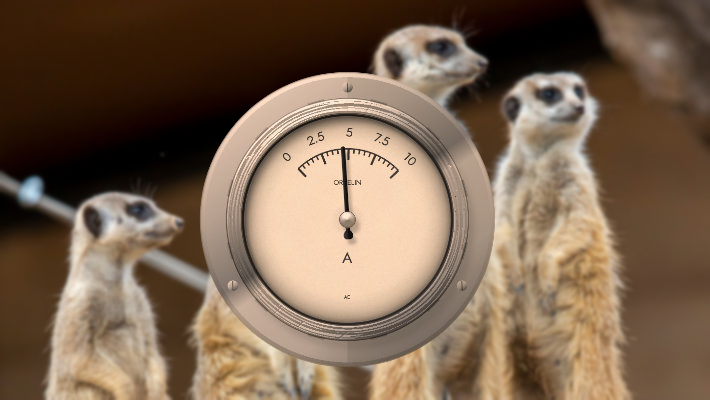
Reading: 4.5 A
